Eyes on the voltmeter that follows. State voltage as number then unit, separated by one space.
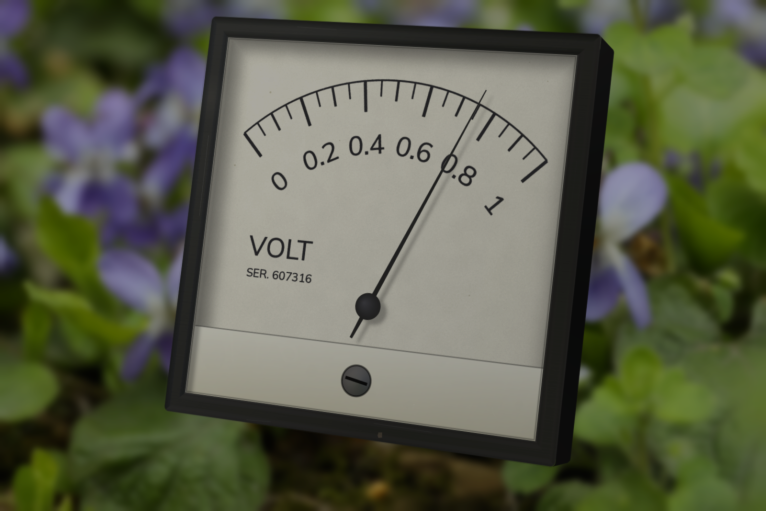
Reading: 0.75 V
